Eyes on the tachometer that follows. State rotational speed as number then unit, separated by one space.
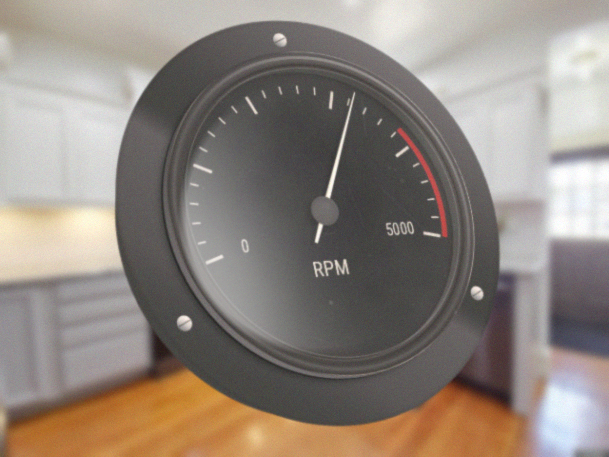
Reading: 3200 rpm
